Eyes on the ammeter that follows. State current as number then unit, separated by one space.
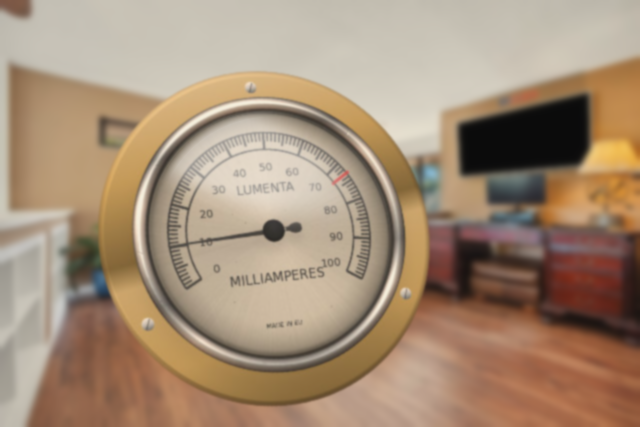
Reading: 10 mA
